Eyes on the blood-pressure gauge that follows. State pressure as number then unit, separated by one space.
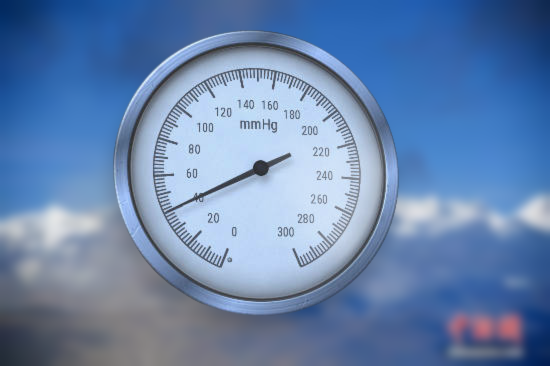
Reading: 40 mmHg
